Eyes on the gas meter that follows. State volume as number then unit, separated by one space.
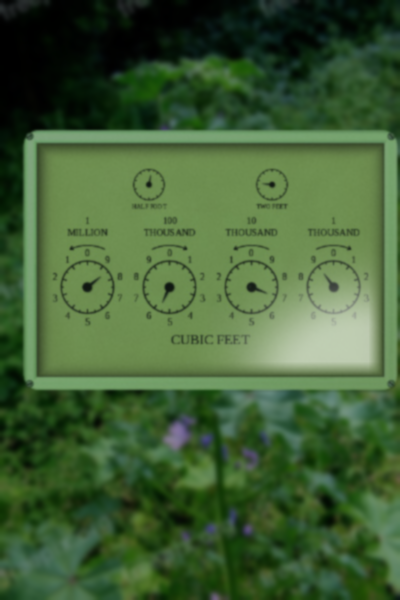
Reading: 856900 ft³
